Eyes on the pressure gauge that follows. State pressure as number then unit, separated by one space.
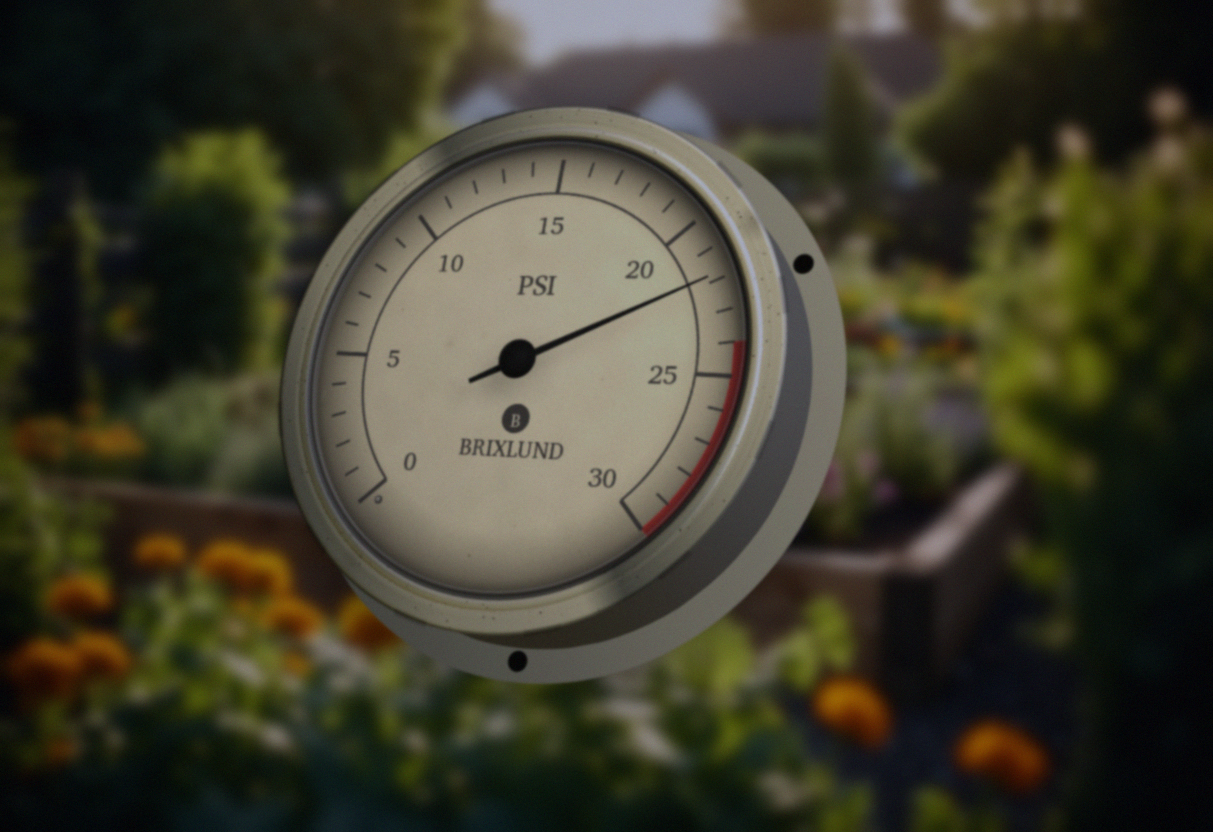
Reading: 22 psi
